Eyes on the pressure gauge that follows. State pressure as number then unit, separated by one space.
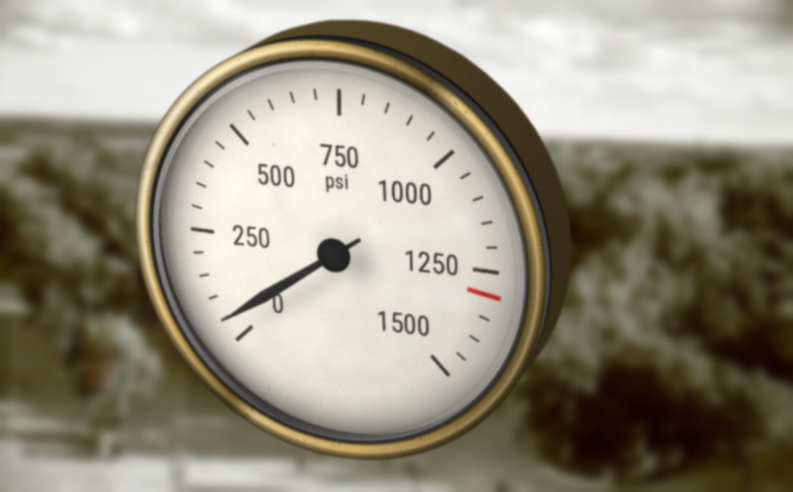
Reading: 50 psi
